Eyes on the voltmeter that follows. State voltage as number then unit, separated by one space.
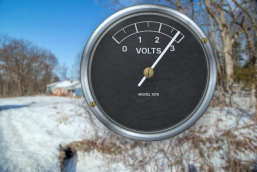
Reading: 2.75 V
